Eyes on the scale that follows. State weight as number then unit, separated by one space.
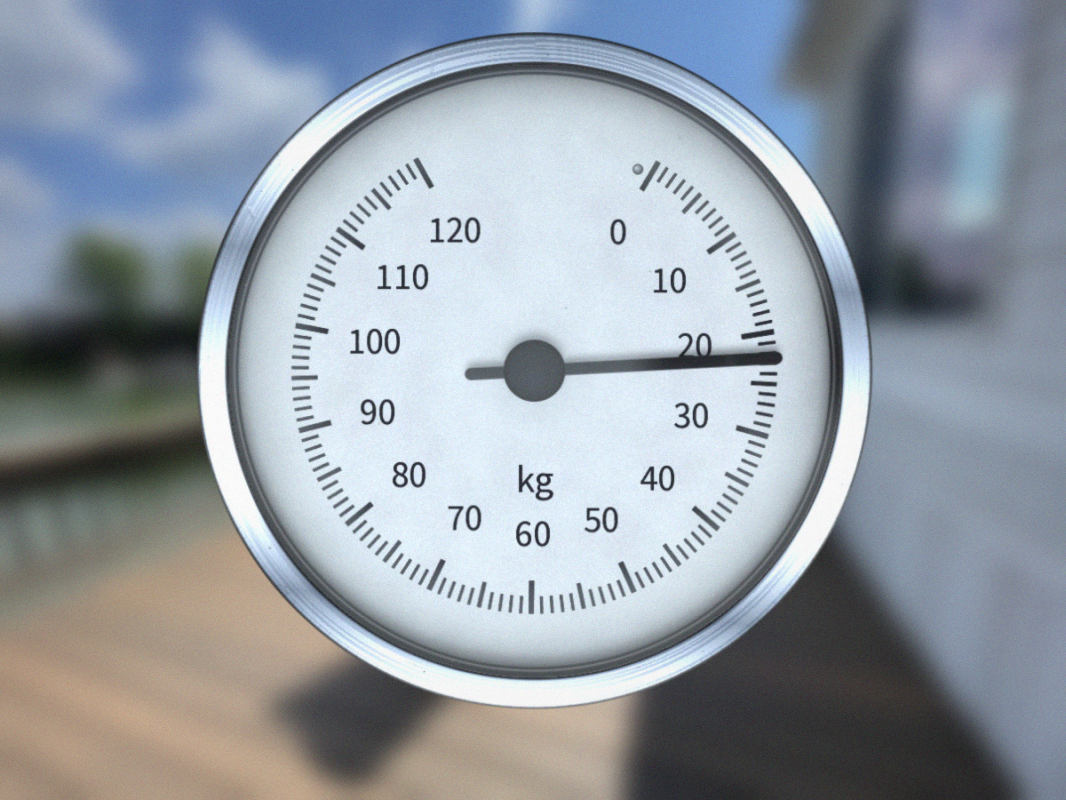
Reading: 22.5 kg
